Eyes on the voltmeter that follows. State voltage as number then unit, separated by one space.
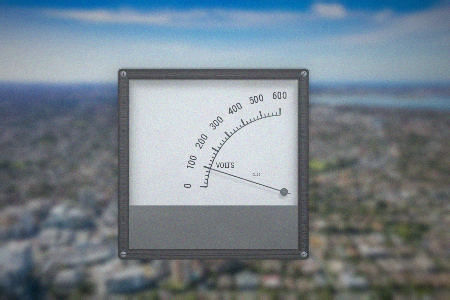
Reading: 100 V
